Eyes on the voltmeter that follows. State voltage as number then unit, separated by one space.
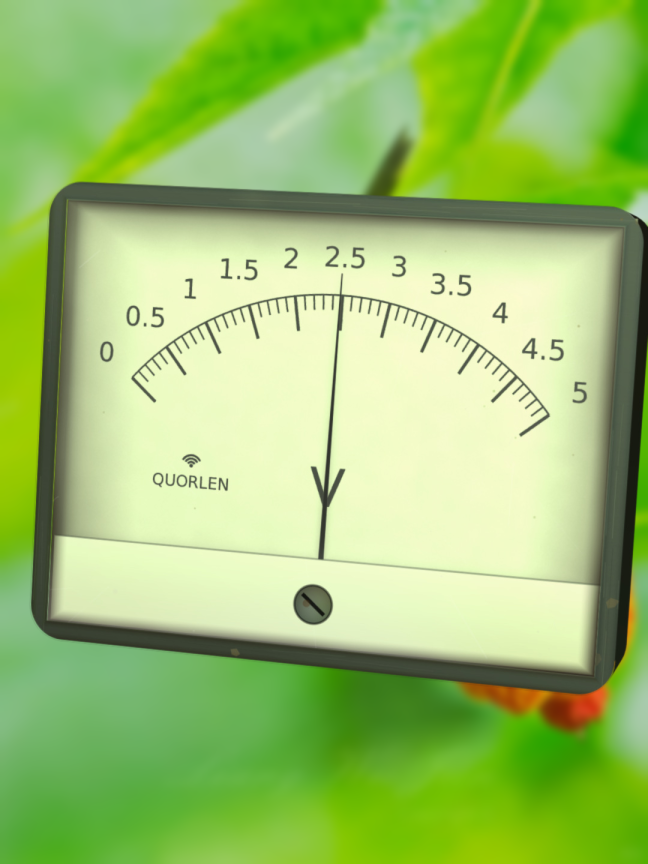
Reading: 2.5 V
